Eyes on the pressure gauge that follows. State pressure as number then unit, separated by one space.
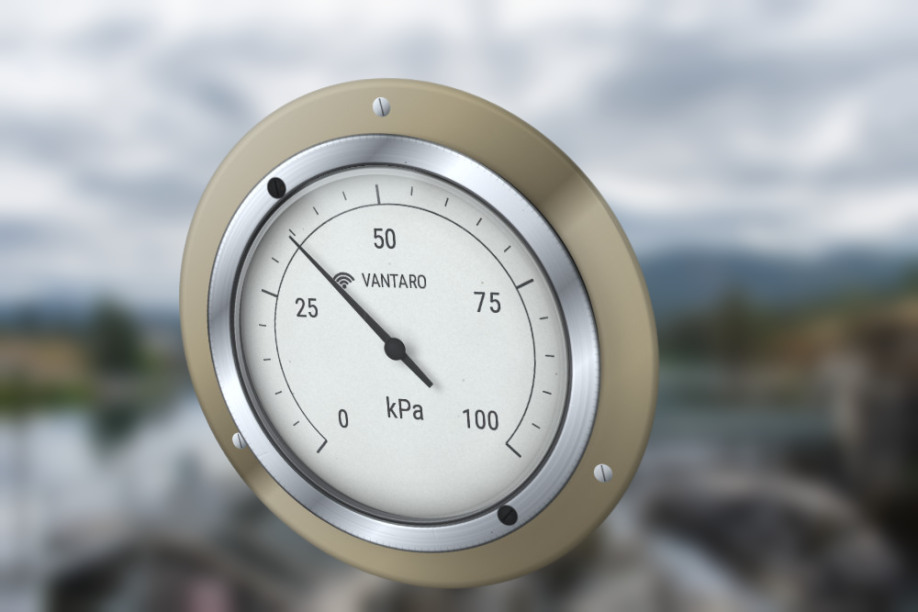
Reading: 35 kPa
